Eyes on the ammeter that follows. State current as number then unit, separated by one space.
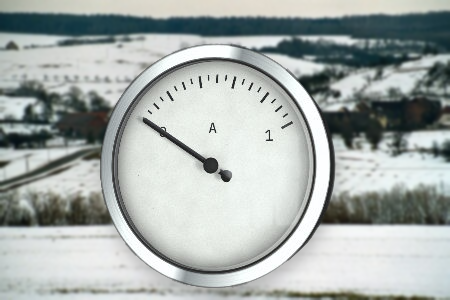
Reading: 0 A
